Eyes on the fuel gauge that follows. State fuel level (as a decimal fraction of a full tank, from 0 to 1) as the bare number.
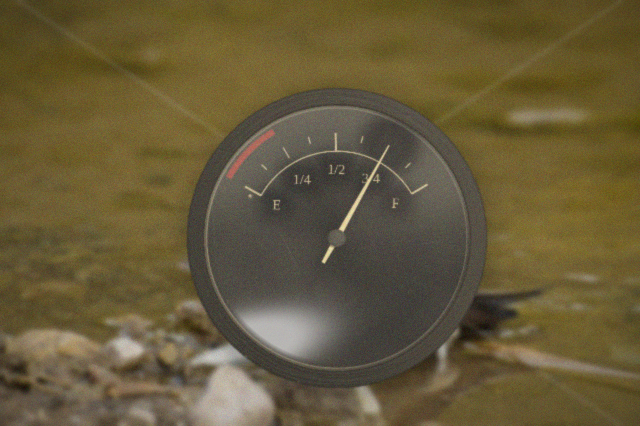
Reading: 0.75
